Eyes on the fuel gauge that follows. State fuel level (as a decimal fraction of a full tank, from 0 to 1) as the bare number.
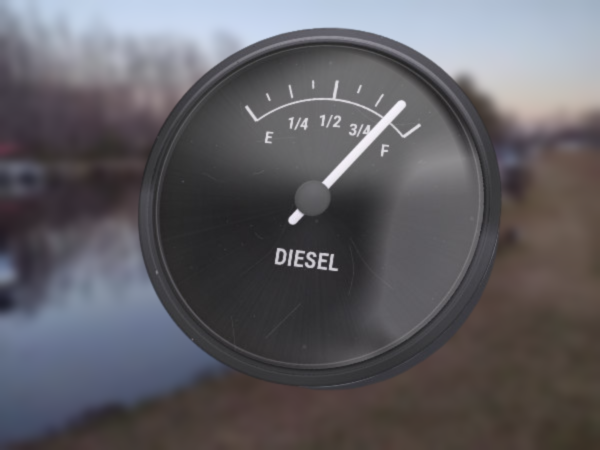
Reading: 0.875
